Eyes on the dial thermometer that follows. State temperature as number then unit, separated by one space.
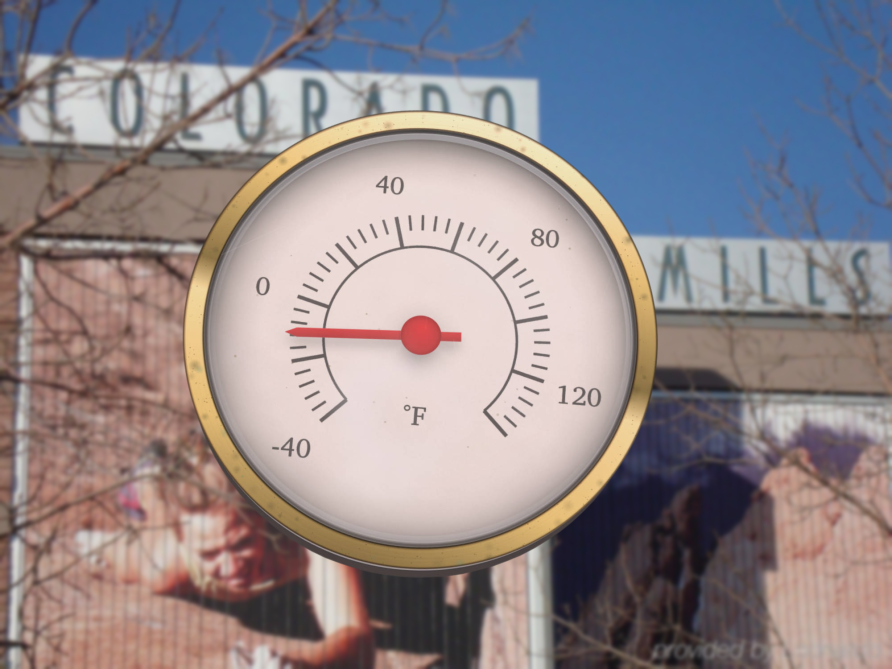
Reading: -12 °F
